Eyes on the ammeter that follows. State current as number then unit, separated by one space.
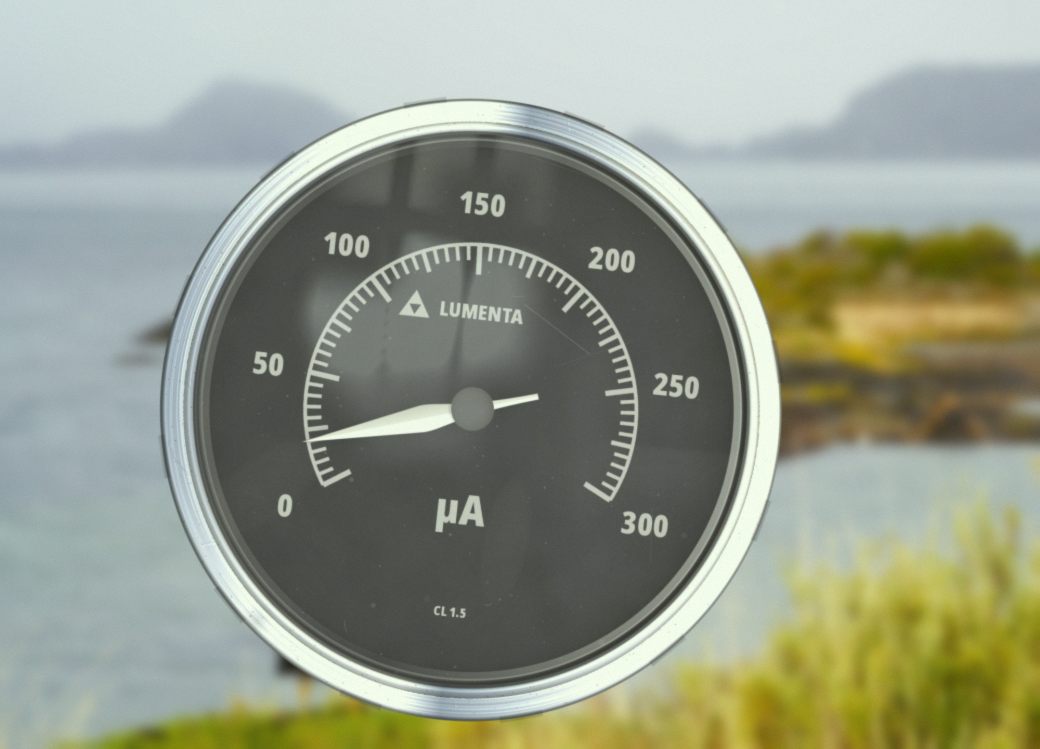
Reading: 20 µA
